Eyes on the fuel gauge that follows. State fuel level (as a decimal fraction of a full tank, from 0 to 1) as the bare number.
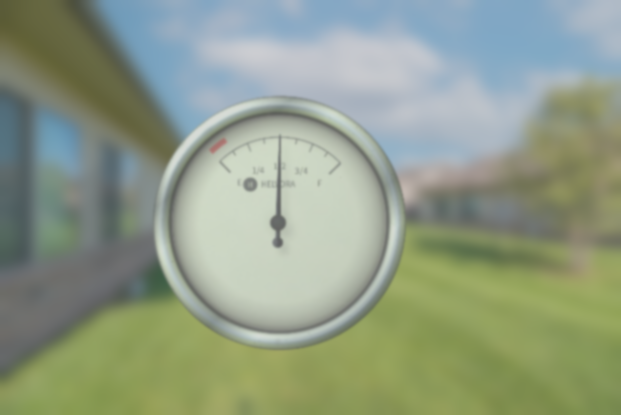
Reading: 0.5
